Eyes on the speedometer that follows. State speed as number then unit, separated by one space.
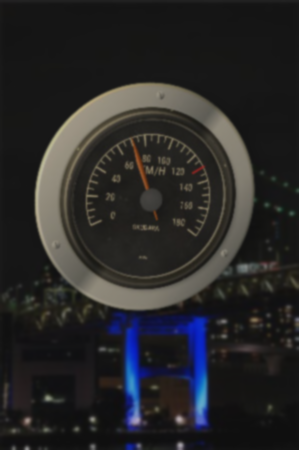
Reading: 70 km/h
